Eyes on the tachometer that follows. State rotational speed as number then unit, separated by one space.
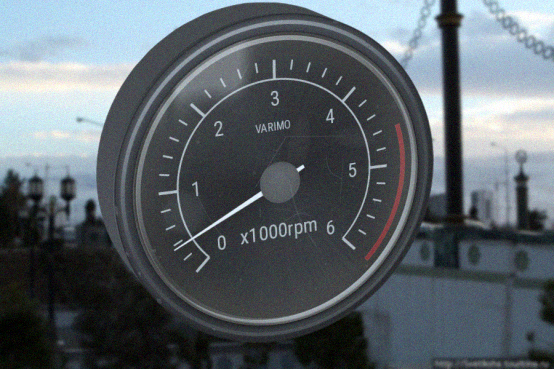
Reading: 400 rpm
